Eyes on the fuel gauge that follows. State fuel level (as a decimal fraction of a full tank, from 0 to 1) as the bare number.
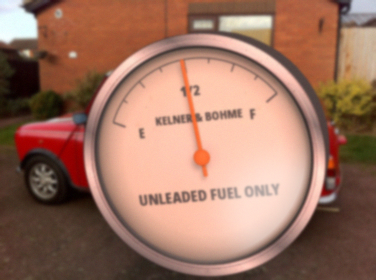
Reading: 0.5
